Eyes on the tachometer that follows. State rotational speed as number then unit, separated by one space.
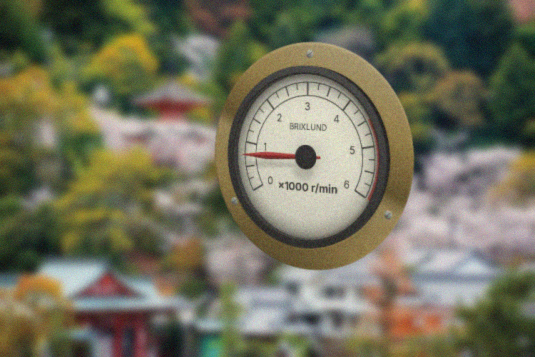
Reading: 750 rpm
